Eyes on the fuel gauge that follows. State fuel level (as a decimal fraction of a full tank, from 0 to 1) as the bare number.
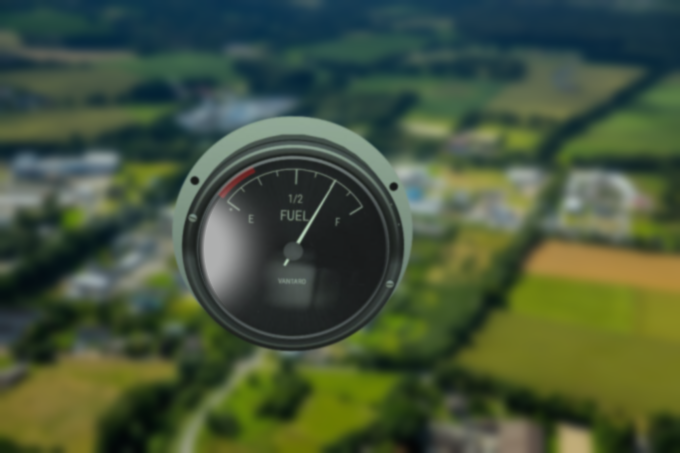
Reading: 0.75
